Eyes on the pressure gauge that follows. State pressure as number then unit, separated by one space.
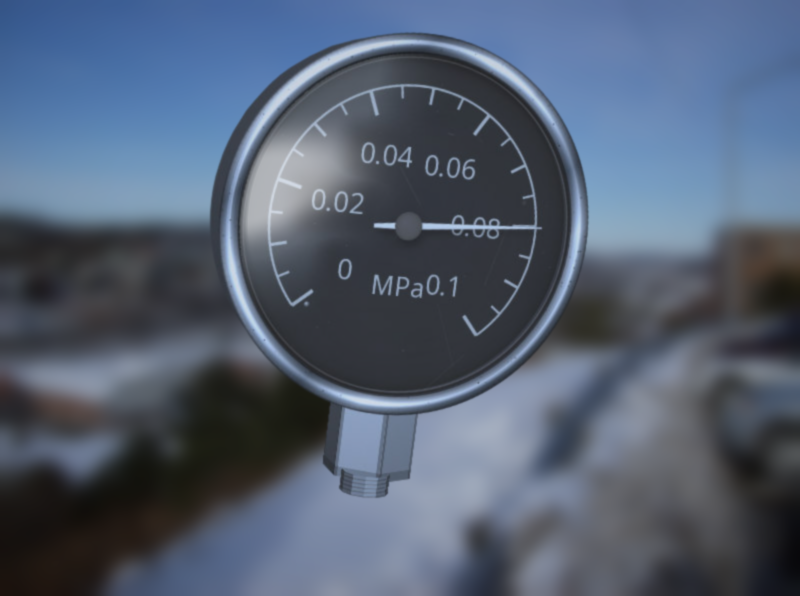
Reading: 0.08 MPa
